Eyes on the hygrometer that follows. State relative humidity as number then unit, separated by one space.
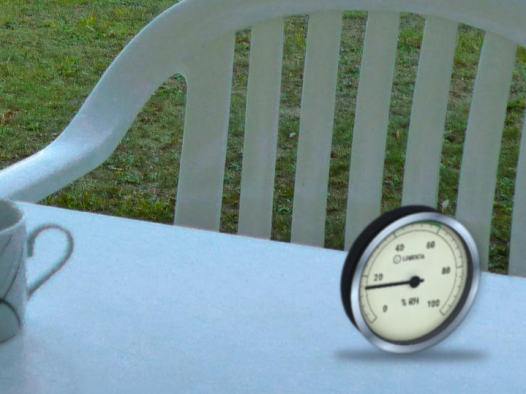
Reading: 16 %
